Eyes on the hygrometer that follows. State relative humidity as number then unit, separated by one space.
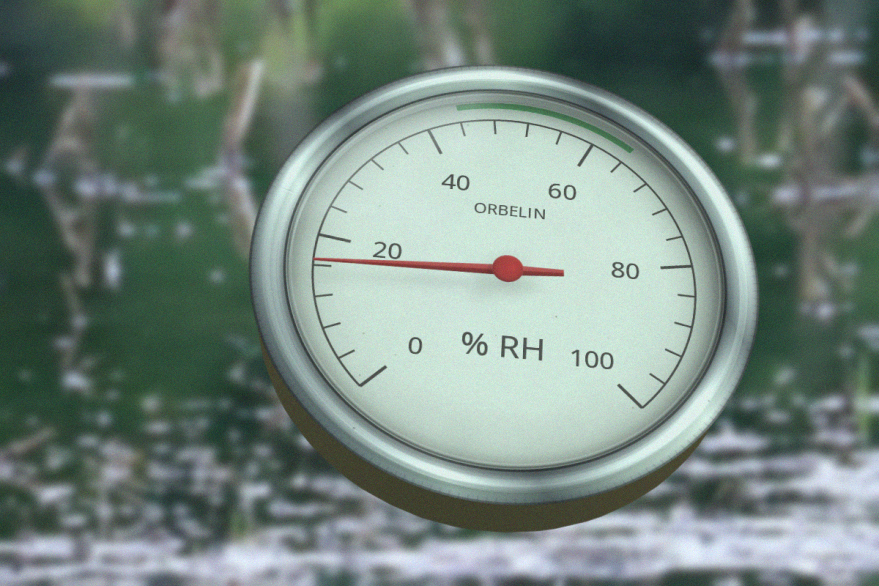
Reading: 16 %
